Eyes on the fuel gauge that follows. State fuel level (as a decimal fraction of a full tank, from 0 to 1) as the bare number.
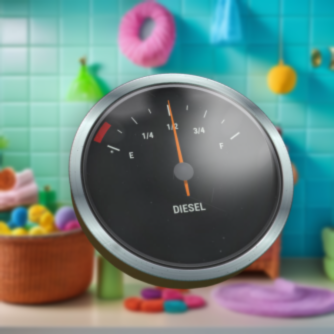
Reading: 0.5
